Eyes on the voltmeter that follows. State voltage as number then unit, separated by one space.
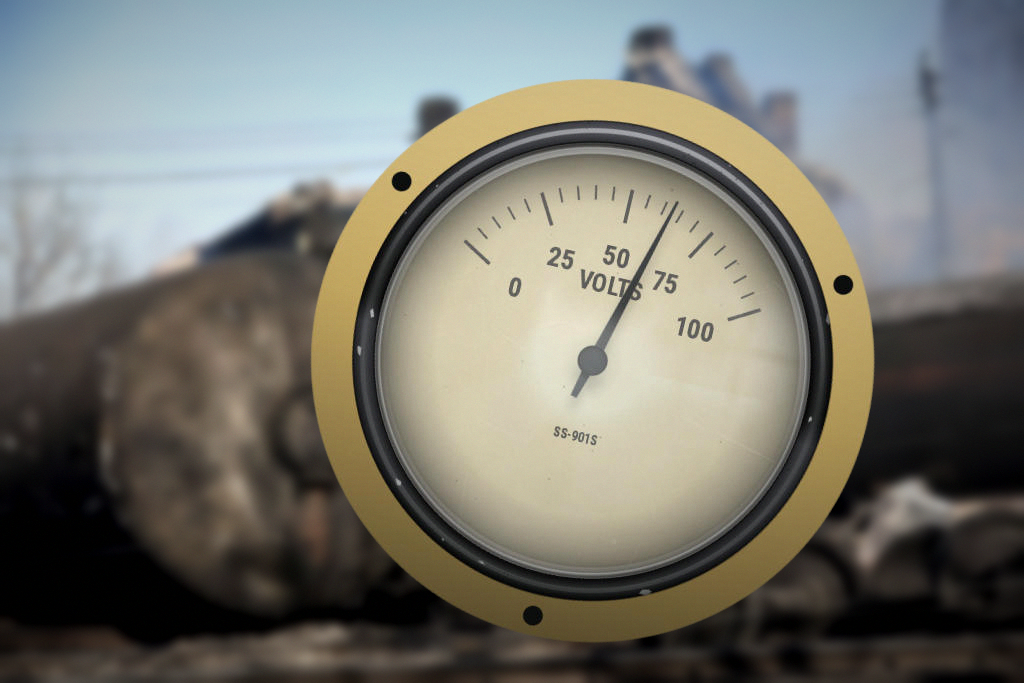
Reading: 62.5 V
